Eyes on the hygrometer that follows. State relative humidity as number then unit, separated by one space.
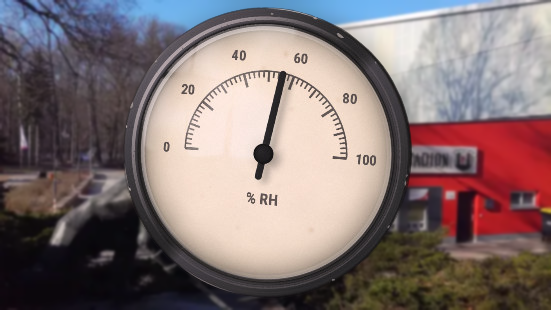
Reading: 56 %
